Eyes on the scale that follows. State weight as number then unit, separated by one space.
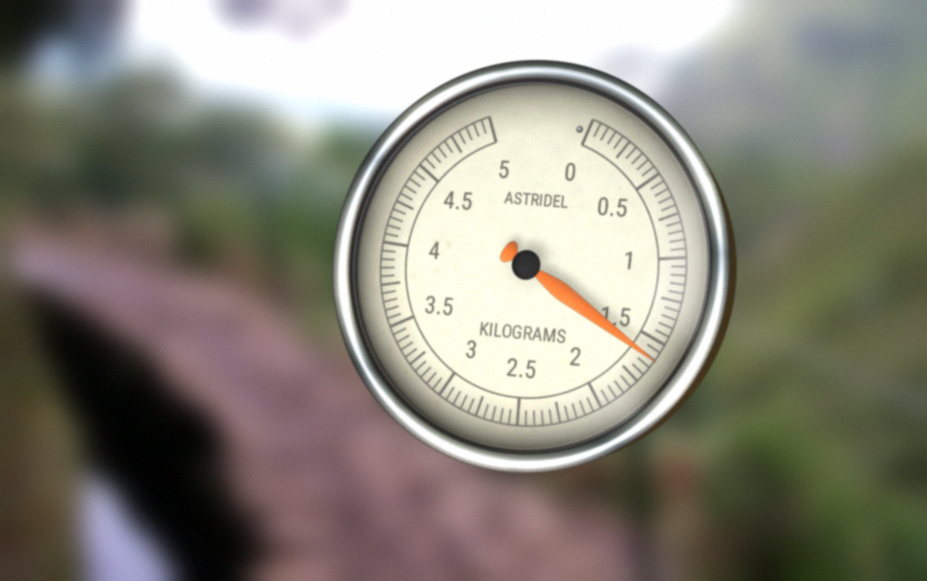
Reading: 1.6 kg
